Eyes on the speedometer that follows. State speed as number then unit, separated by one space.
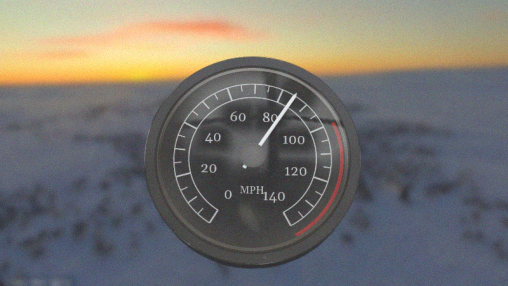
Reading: 85 mph
